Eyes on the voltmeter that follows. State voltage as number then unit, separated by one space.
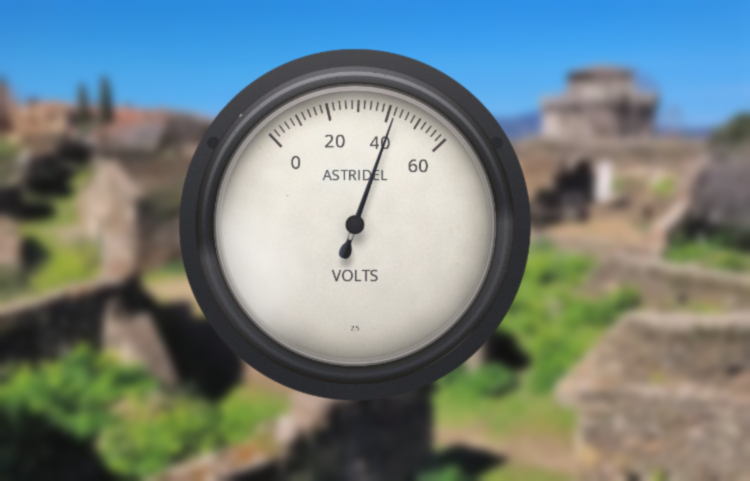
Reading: 42 V
